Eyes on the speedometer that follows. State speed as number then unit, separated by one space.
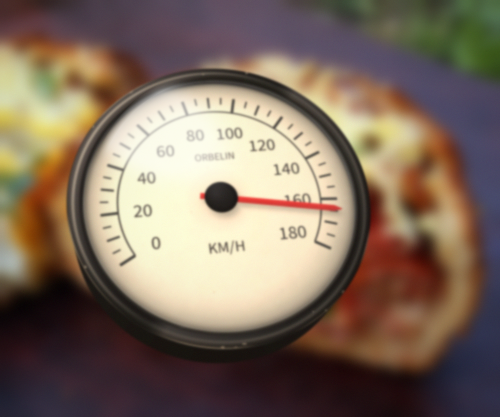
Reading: 165 km/h
